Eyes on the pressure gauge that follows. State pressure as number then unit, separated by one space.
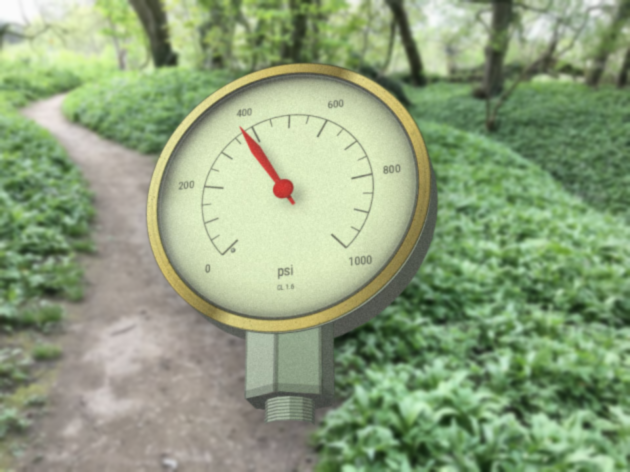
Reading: 375 psi
